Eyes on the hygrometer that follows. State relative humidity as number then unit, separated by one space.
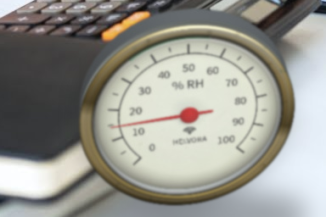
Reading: 15 %
